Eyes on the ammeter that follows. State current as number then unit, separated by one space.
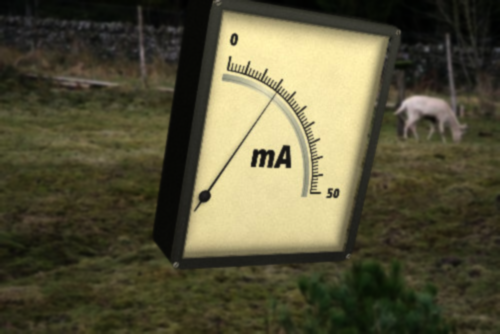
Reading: 15 mA
